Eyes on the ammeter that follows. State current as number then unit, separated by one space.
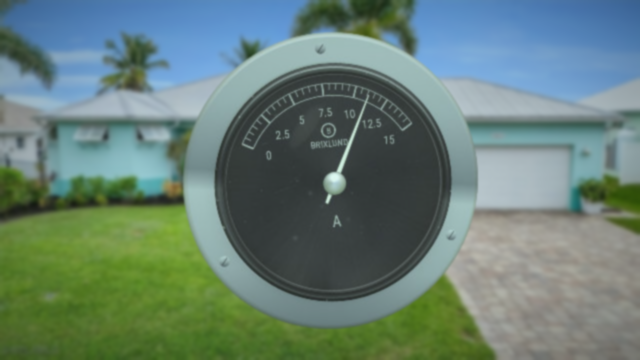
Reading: 11 A
